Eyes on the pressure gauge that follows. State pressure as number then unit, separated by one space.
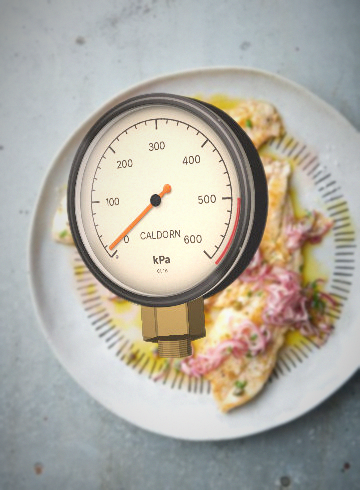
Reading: 10 kPa
